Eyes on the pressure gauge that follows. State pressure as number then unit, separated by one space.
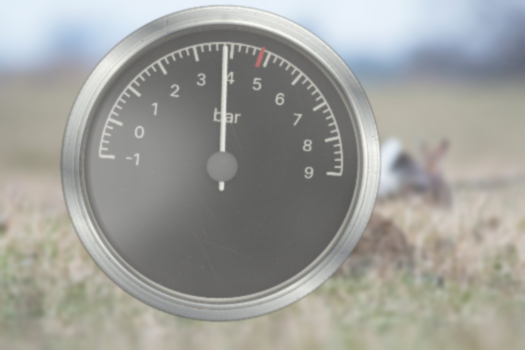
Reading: 3.8 bar
